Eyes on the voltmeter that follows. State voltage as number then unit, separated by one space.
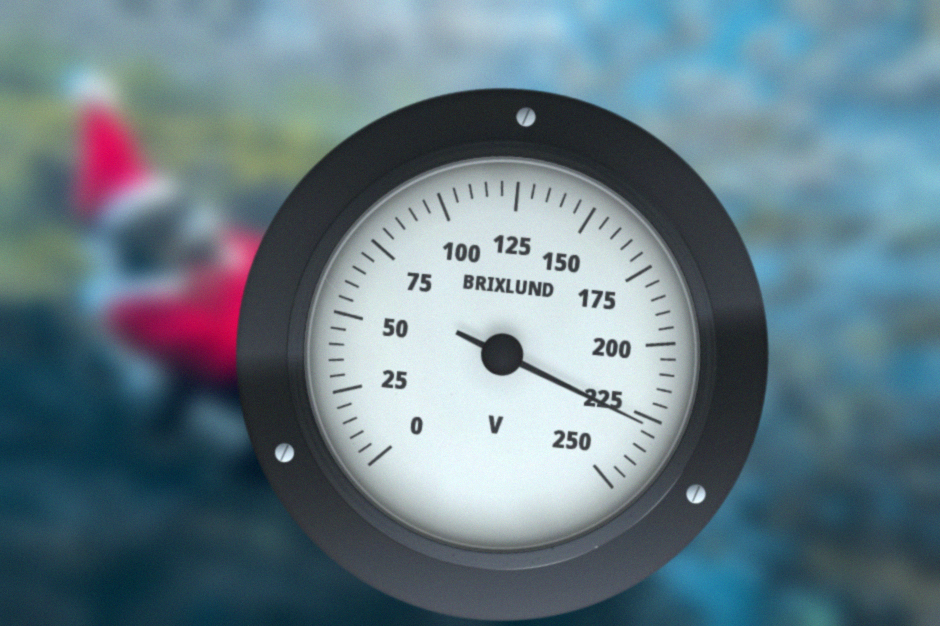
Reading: 227.5 V
